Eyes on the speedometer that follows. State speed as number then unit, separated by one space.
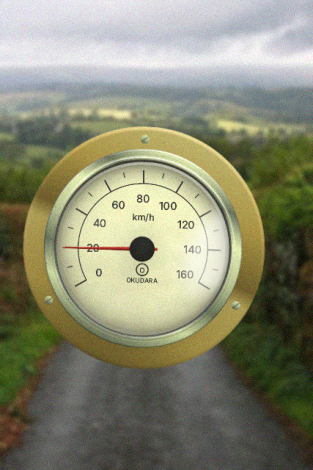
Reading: 20 km/h
